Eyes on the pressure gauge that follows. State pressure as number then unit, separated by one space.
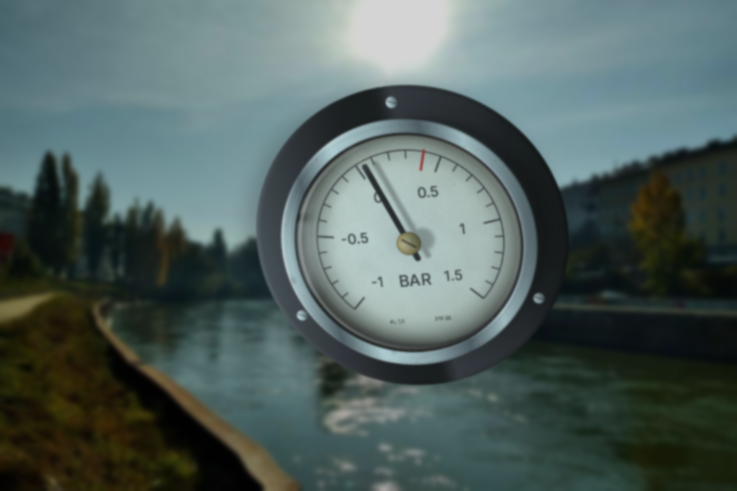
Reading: 0.05 bar
